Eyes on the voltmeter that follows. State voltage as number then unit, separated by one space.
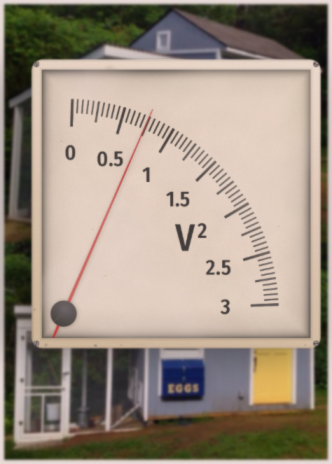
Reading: 0.75 V
